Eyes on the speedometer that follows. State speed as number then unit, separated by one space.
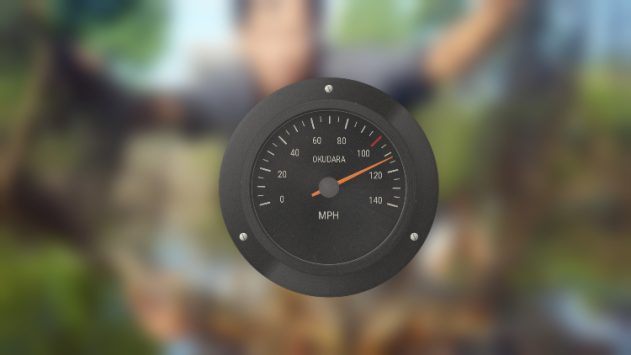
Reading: 112.5 mph
